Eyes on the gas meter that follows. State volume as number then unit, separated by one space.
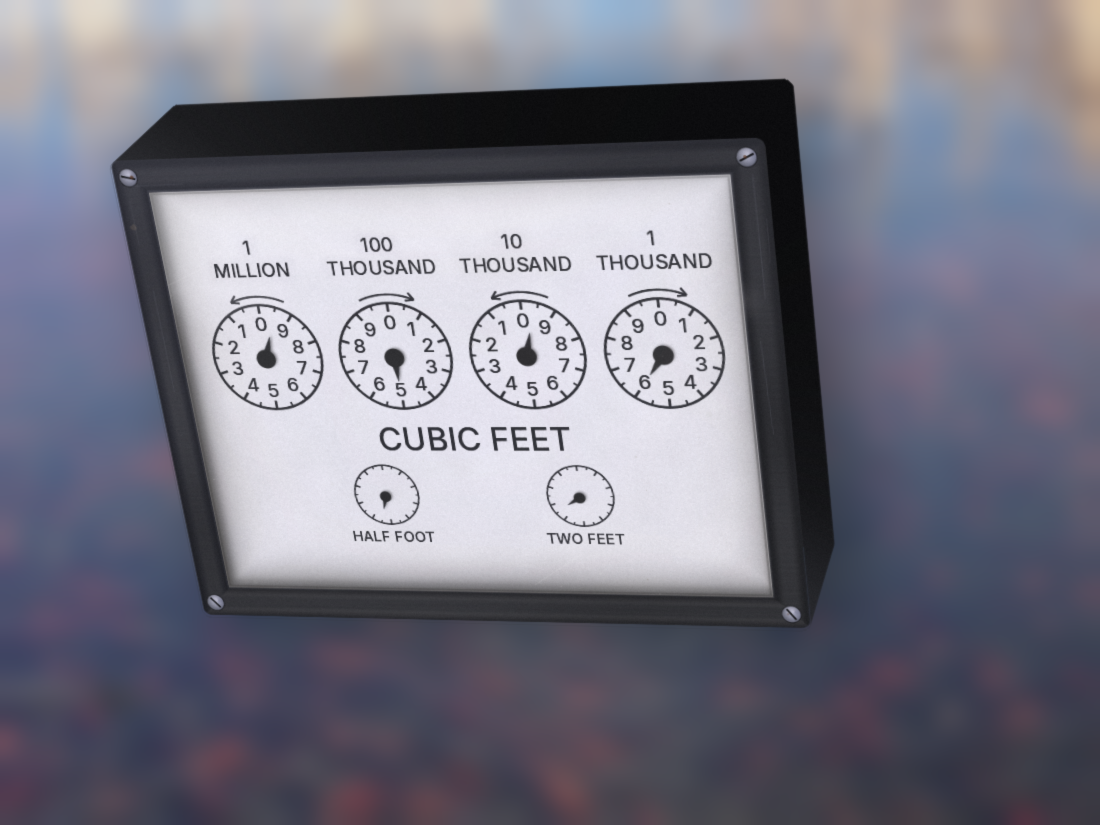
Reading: 949600 ft³
